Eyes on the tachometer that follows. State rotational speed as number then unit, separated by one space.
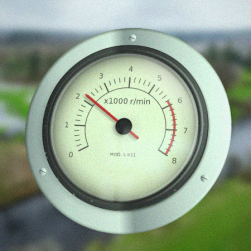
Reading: 2200 rpm
